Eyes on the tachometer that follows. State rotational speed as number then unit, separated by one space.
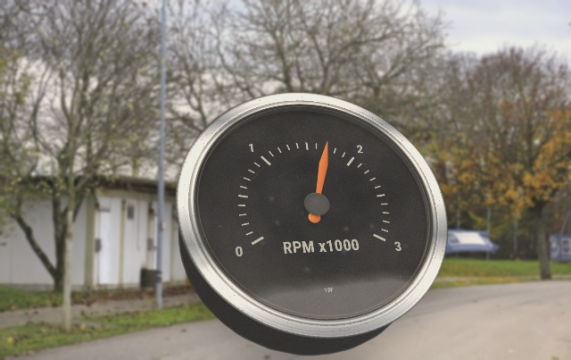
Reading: 1700 rpm
